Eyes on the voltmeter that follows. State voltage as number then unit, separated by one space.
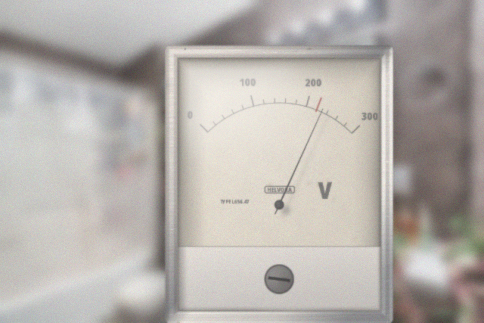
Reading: 230 V
